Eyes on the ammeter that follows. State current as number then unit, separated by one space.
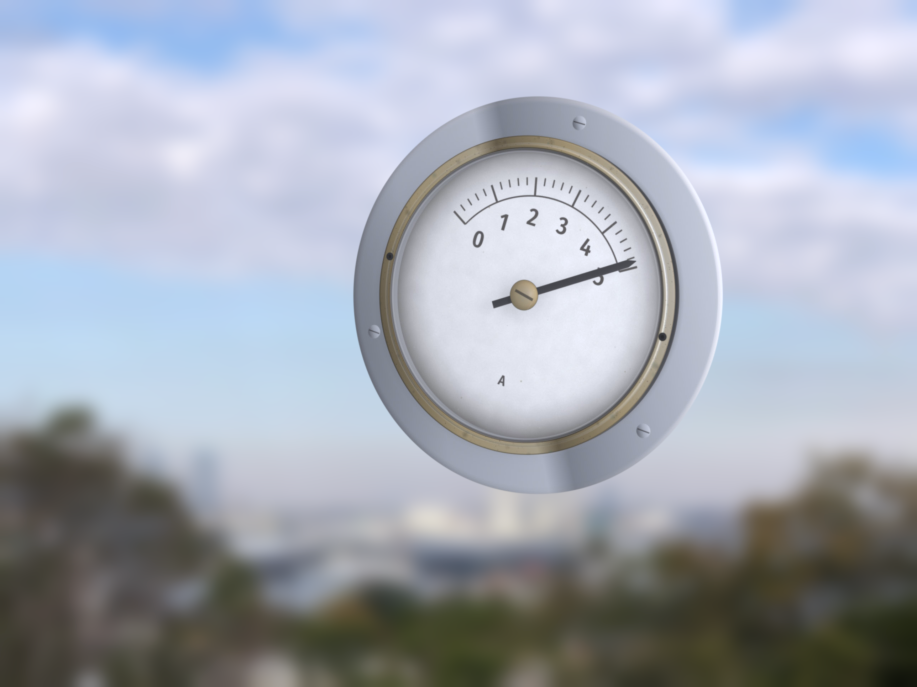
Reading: 4.9 A
